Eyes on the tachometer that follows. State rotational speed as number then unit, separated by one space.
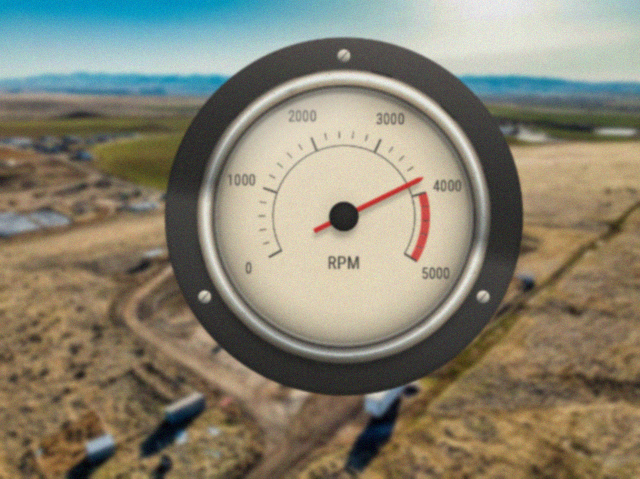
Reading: 3800 rpm
